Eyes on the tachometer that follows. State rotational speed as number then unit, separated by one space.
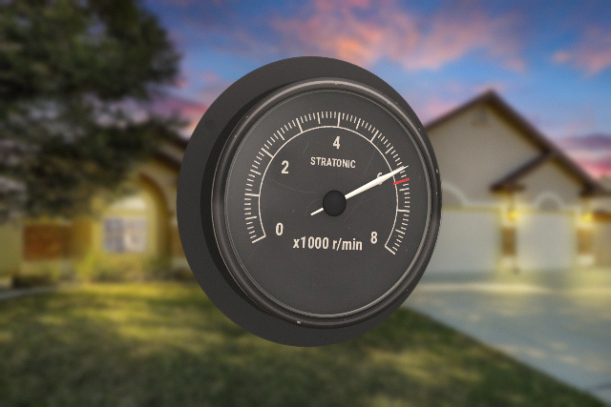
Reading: 6000 rpm
